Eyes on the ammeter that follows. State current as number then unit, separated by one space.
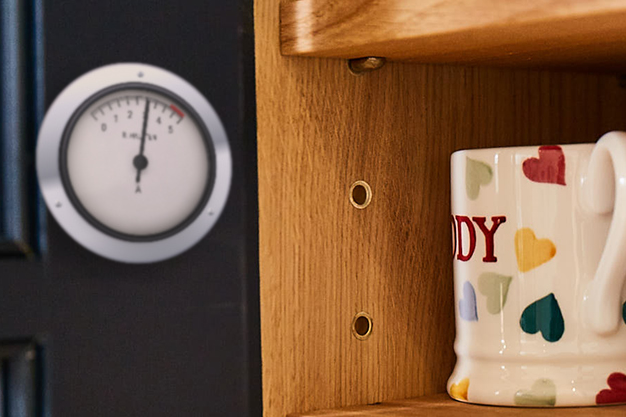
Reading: 3 A
